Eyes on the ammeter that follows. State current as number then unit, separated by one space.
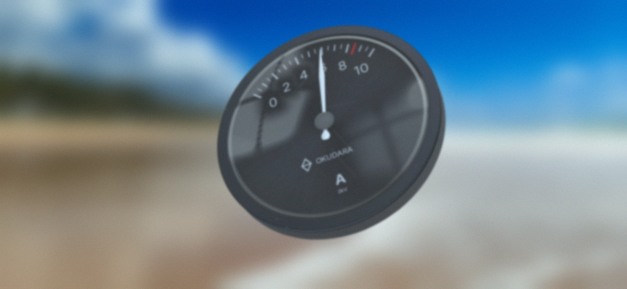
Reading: 6 A
